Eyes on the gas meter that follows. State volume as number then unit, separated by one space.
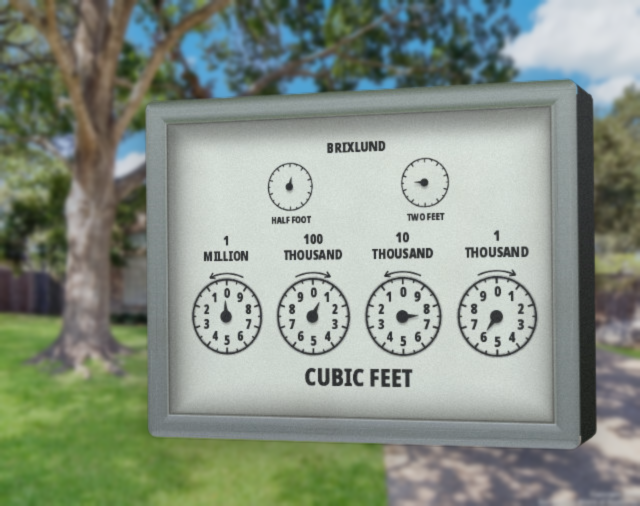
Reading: 7600 ft³
